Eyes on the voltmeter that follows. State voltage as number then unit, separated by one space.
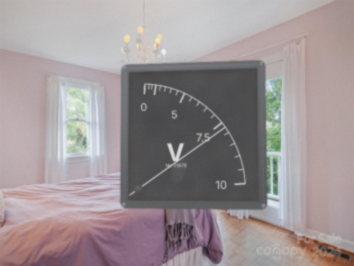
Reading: 7.75 V
